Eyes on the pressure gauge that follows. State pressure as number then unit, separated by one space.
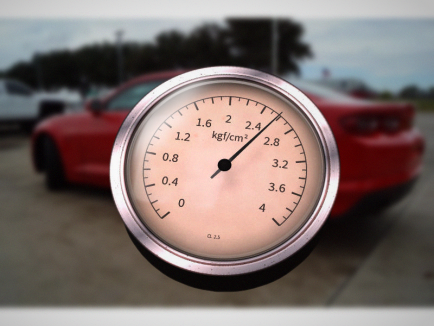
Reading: 2.6 kg/cm²
